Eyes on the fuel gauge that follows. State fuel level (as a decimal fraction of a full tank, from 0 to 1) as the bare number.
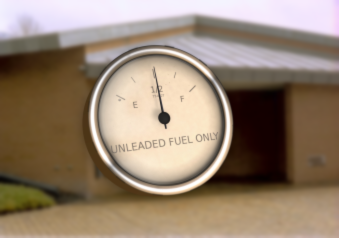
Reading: 0.5
